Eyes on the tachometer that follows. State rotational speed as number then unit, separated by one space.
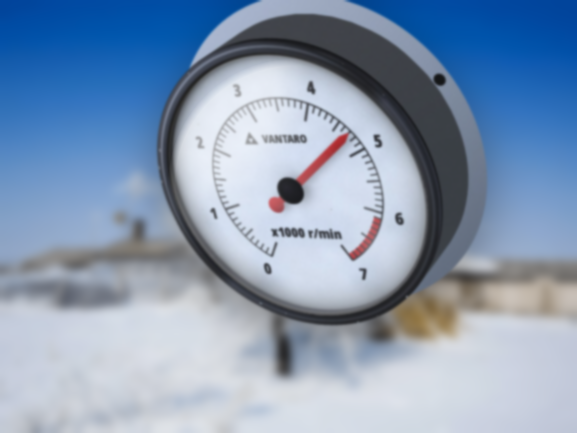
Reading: 4700 rpm
